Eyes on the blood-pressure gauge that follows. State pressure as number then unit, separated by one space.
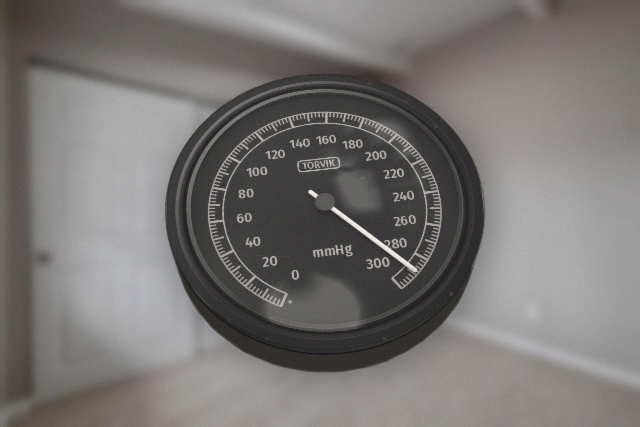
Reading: 290 mmHg
